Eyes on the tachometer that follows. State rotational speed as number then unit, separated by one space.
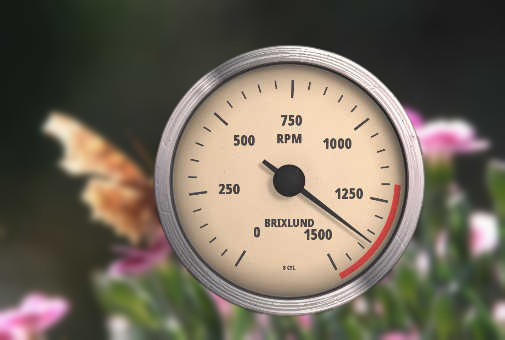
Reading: 1375 rpm
